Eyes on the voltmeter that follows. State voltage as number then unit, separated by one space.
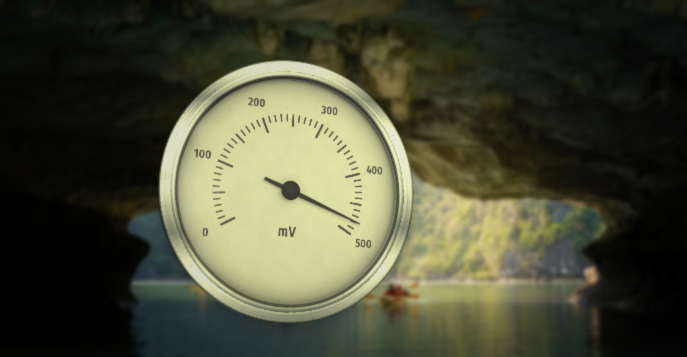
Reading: 480 mV
